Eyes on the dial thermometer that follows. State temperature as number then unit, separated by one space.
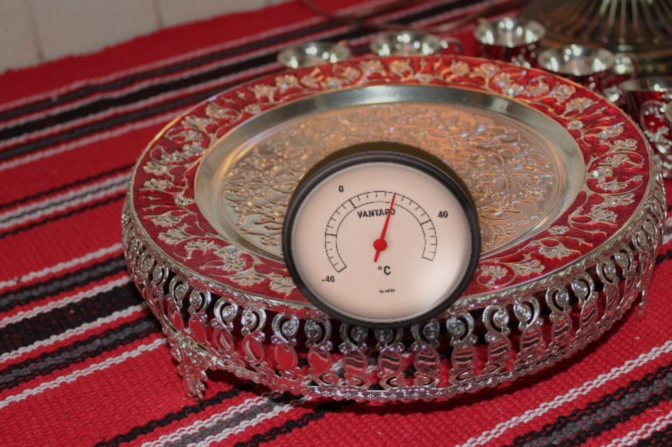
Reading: 20 °C
